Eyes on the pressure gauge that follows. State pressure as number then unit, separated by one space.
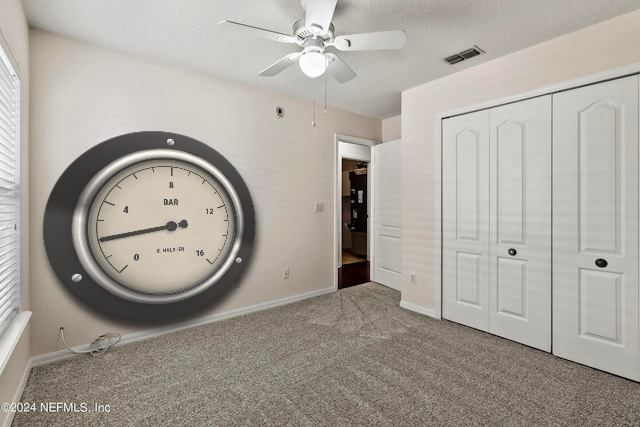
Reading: 2 bar
